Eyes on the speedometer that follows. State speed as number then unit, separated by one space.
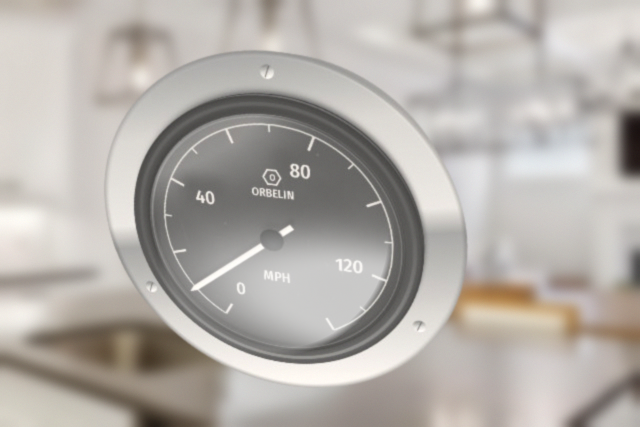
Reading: 10 mph
